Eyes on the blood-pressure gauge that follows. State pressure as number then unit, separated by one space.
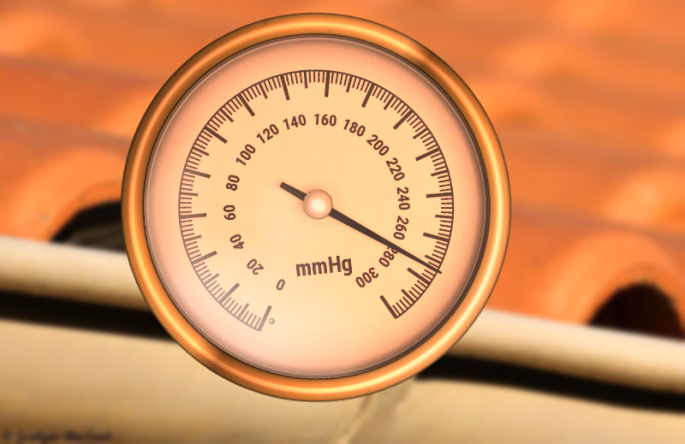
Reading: 274 mmHg
